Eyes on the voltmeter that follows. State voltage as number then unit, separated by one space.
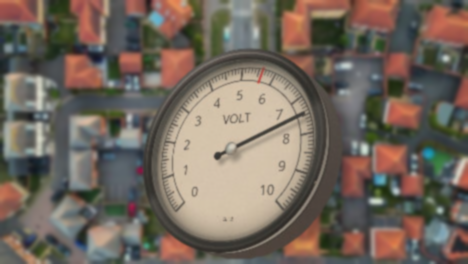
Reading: 7.5 V
